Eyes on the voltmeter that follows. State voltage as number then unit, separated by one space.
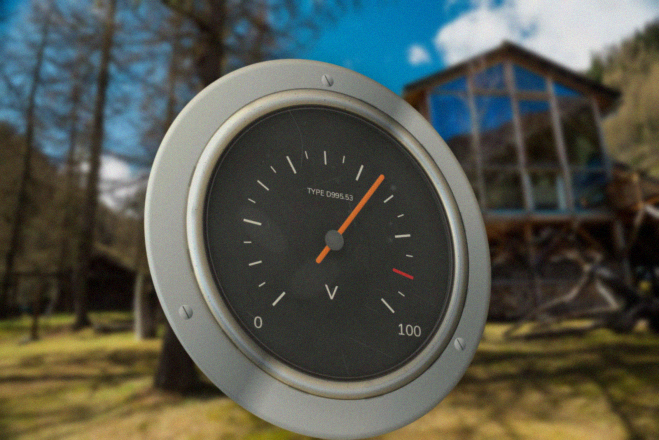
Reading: 65 V
